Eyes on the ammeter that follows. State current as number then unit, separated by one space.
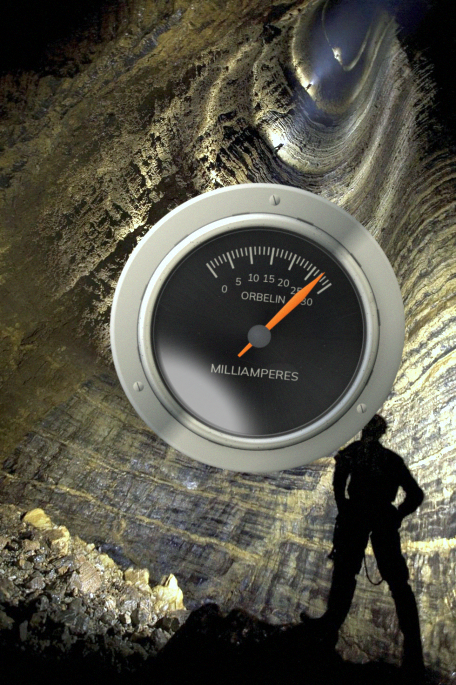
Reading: 27 mA
